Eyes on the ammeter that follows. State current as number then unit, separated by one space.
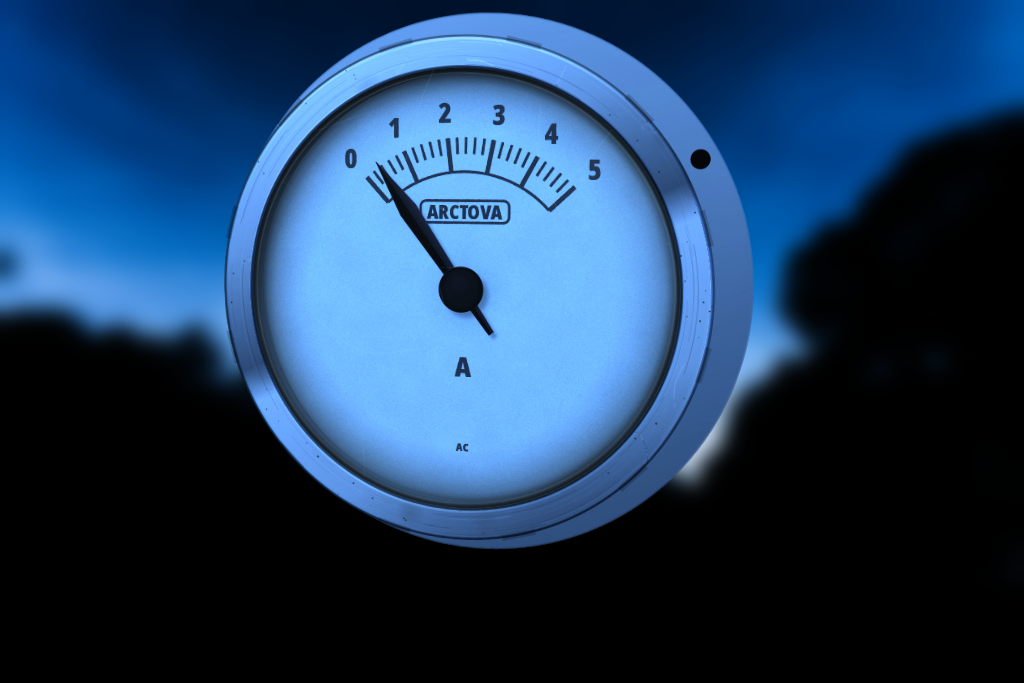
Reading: 0.4 A
